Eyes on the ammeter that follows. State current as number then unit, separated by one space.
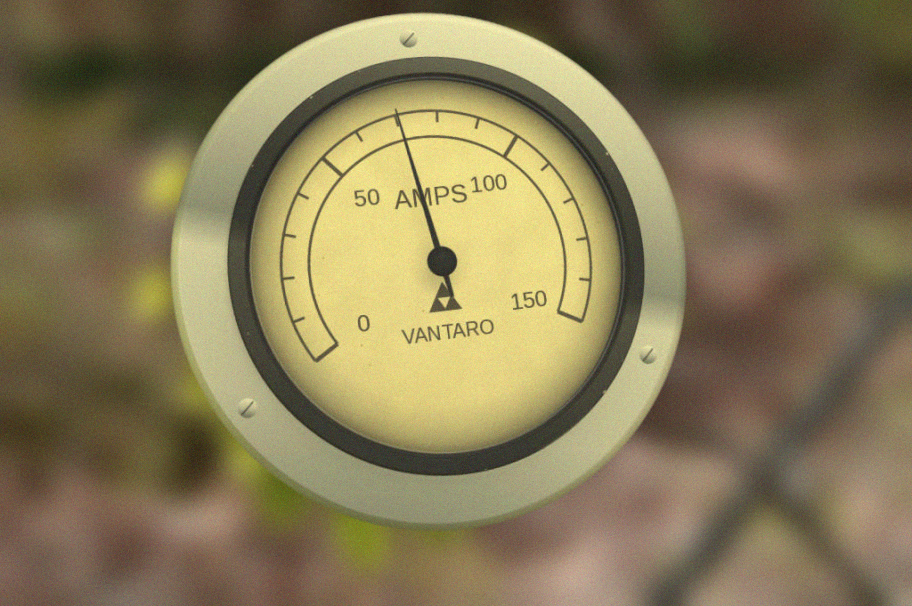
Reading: 70 A
